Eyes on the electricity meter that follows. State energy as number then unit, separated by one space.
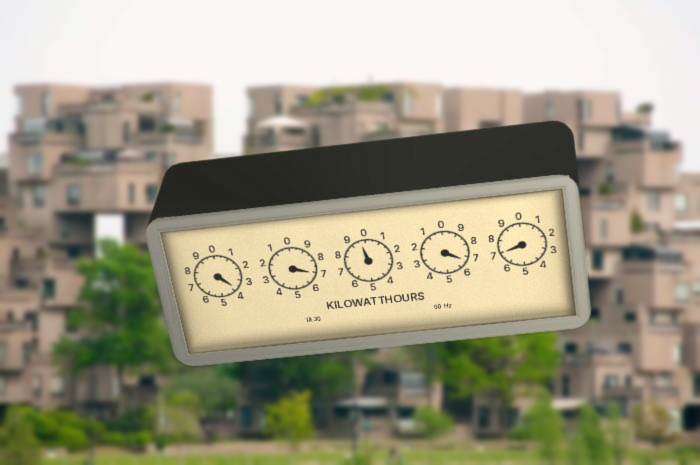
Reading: 36967 kWh
